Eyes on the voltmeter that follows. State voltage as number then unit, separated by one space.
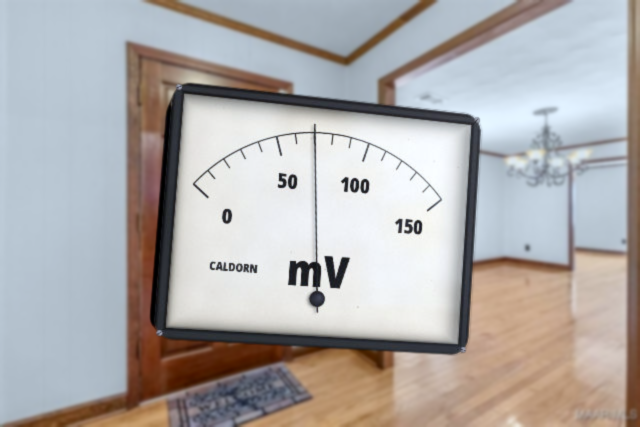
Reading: 70 mV
